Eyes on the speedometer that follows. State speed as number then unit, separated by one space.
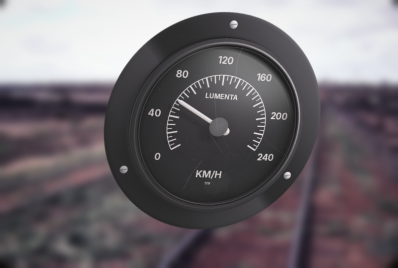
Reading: 60 km/h
